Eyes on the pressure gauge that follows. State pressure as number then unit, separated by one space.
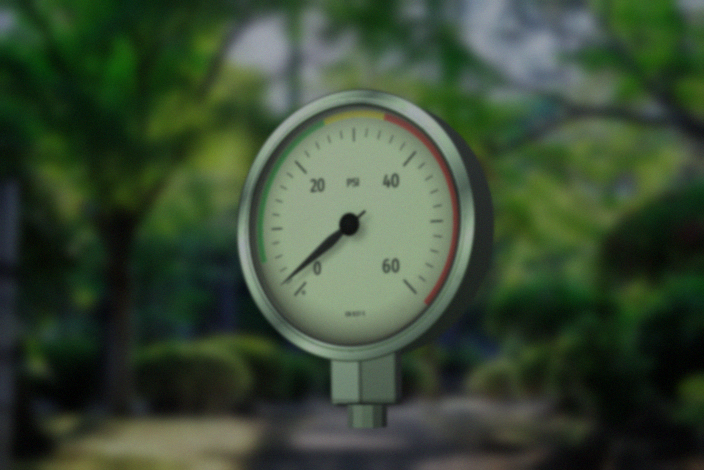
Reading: 2 psi
